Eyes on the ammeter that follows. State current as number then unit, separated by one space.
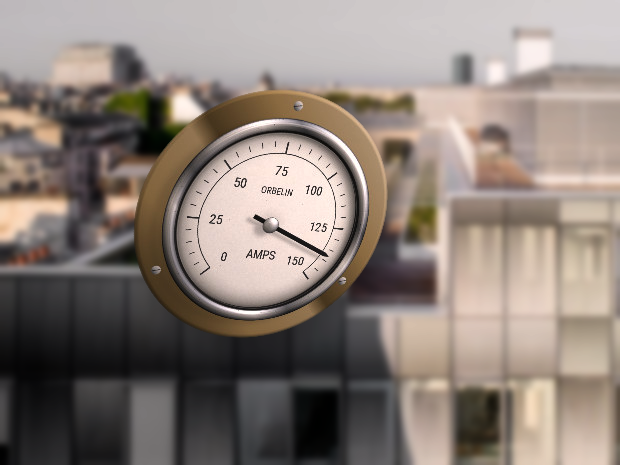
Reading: 137.5 A
